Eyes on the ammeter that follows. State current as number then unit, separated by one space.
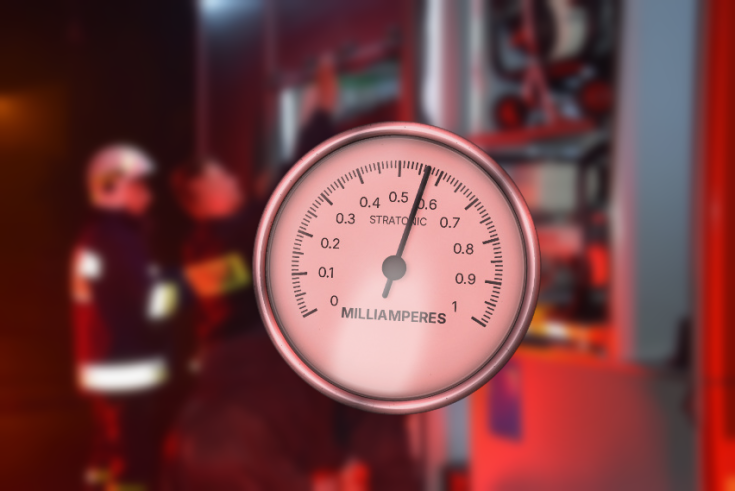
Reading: 0.57 mA
